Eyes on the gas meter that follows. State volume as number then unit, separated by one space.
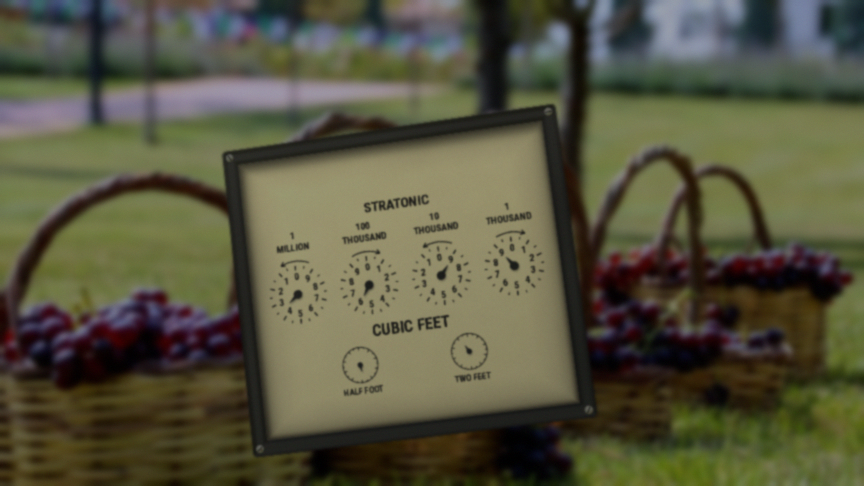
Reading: 358900 ft³
